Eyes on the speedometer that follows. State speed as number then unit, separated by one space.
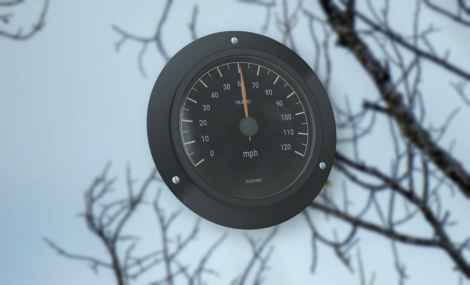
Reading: 60 mph
